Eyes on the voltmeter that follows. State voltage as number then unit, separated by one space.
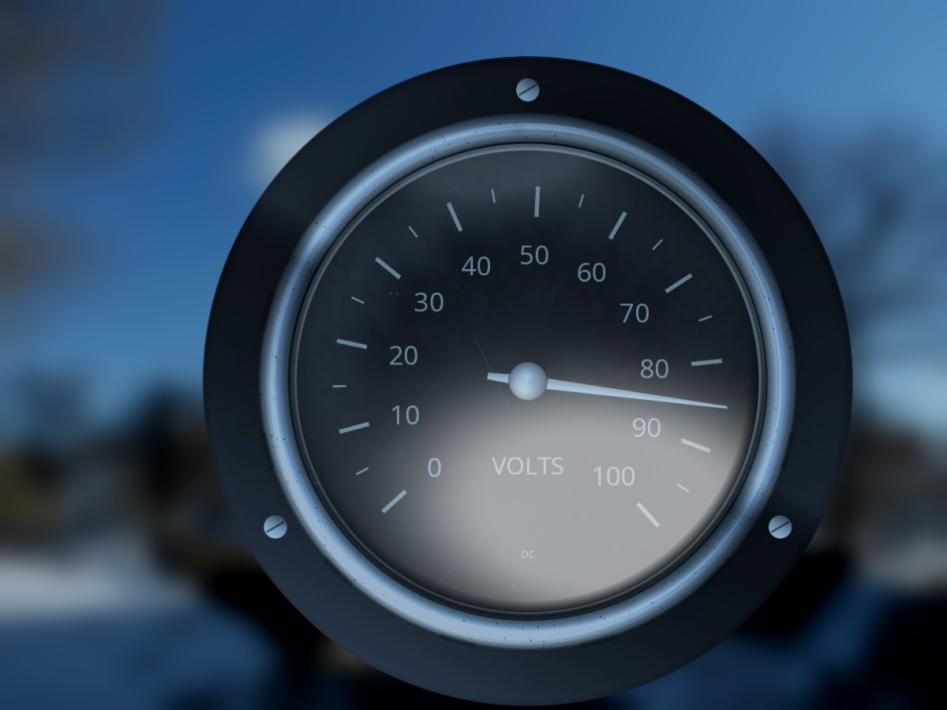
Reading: 85 V
